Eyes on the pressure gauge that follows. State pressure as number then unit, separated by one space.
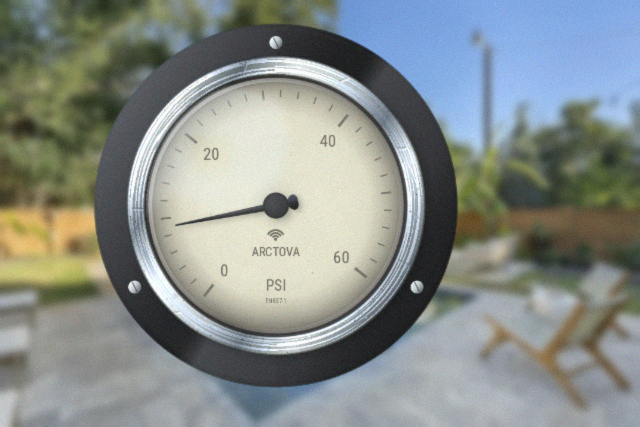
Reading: 9 psi
